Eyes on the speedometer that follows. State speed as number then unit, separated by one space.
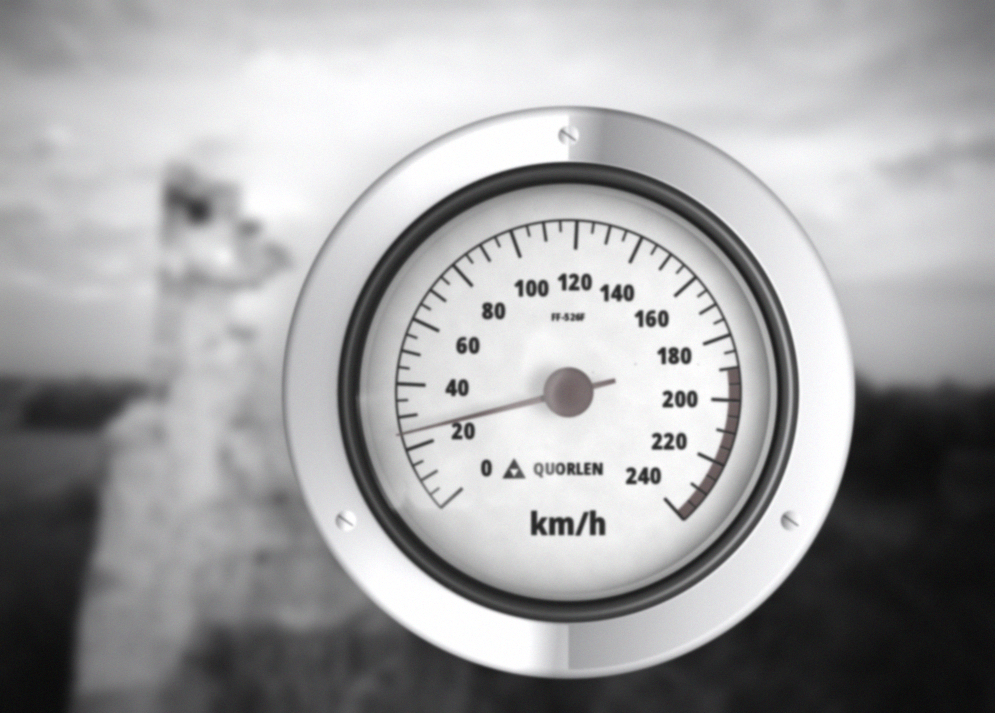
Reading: 25 km/h
